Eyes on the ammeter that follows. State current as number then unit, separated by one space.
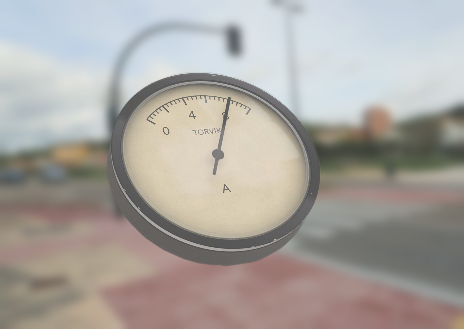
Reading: 8 A
